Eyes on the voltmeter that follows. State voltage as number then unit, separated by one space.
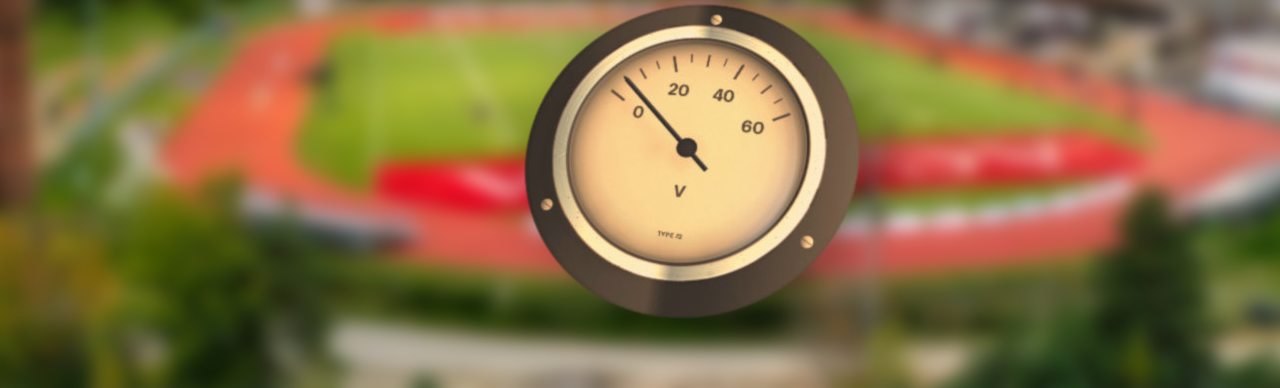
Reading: 5 V
